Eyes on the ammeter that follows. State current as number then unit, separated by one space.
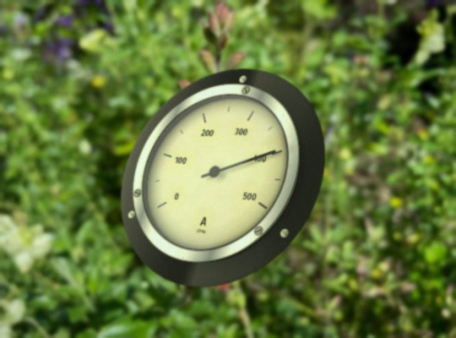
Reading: 400 A
